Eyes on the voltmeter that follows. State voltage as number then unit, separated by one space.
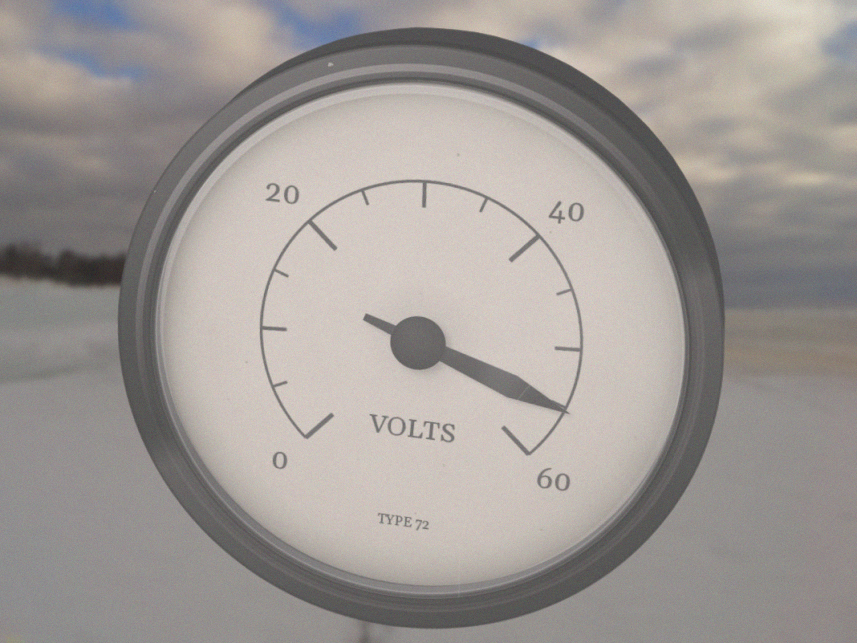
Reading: 55 V
